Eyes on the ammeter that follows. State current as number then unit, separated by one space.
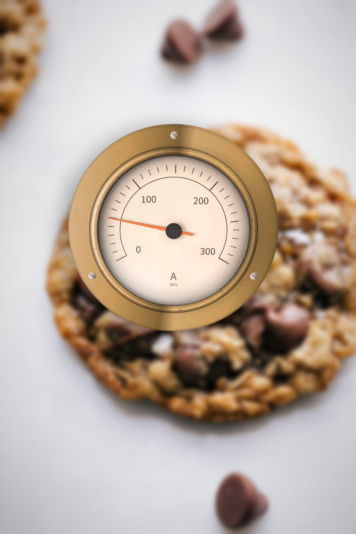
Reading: 50 A
